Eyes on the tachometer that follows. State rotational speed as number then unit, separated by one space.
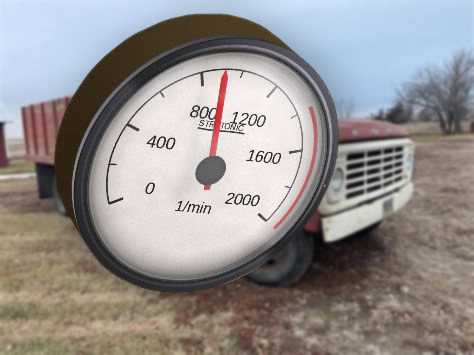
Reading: 900 rpm
